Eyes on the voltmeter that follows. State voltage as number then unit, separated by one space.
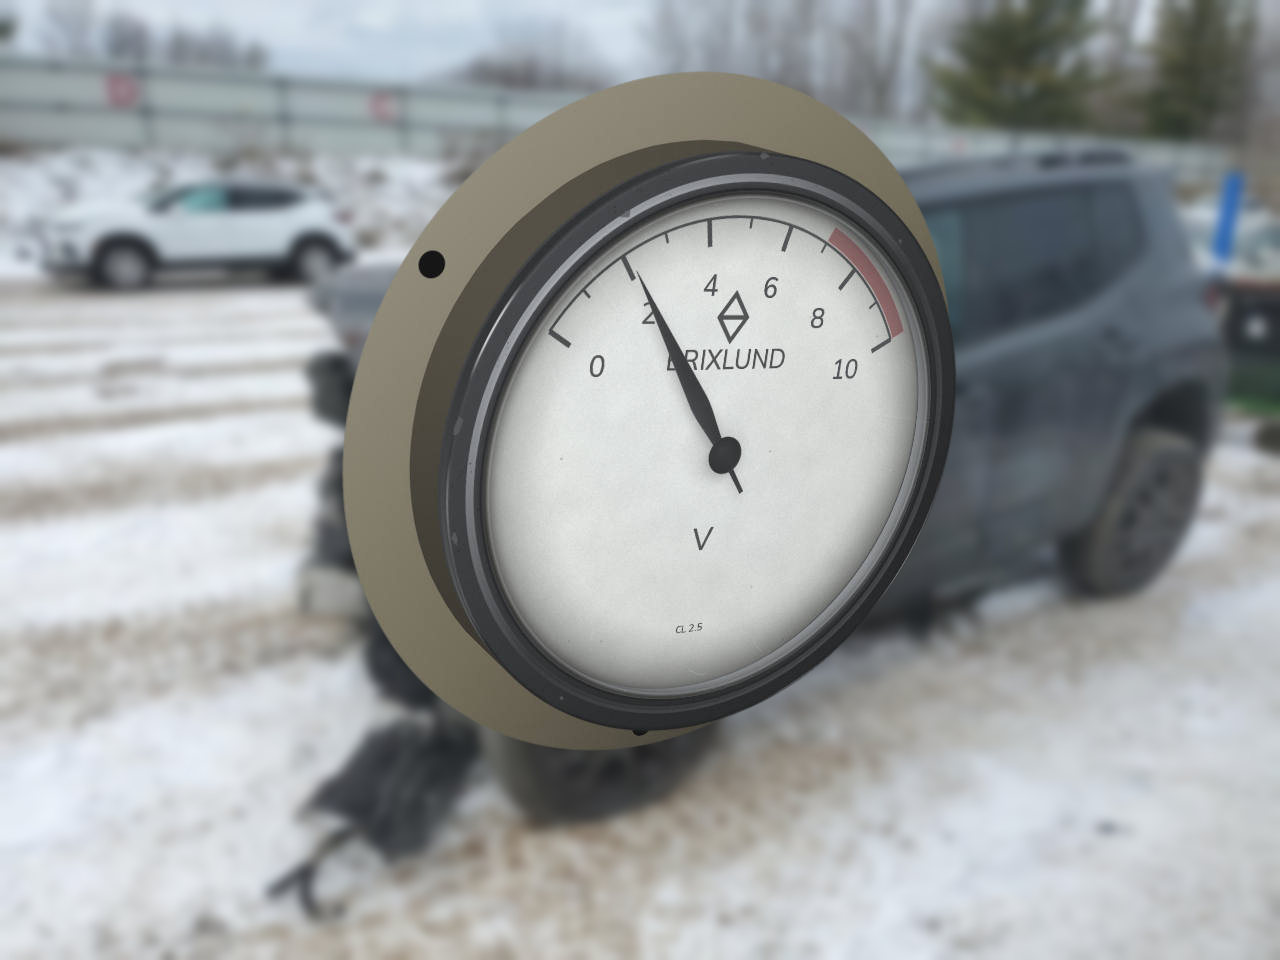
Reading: 2 V
